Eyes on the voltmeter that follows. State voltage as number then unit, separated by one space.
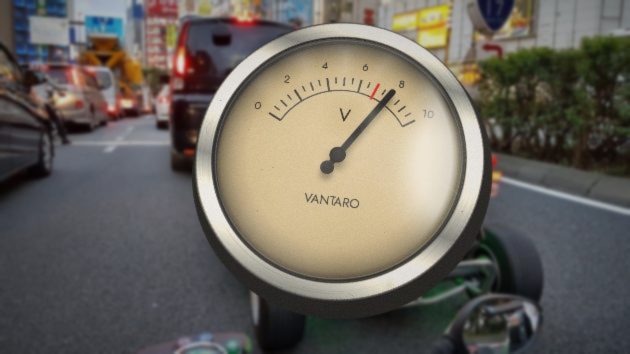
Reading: 8 V
